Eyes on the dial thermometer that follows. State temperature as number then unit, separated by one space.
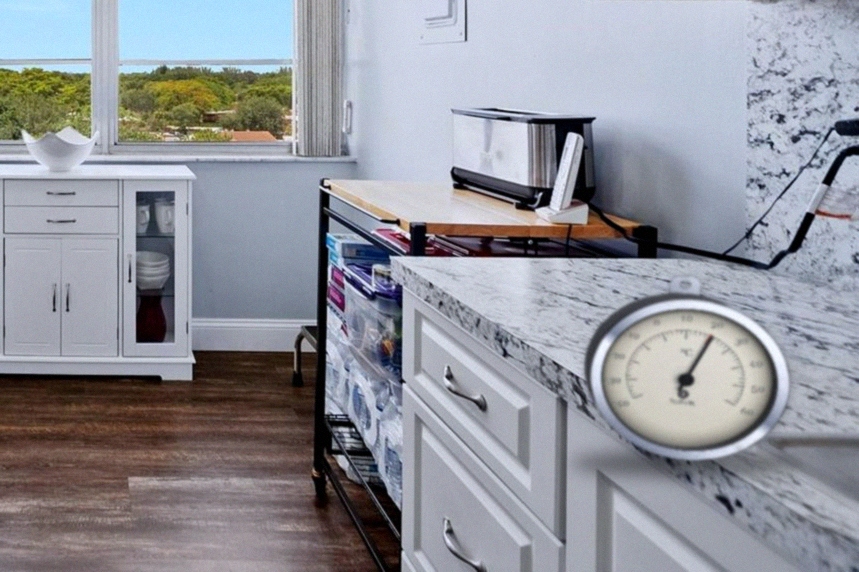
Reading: 20 °C
